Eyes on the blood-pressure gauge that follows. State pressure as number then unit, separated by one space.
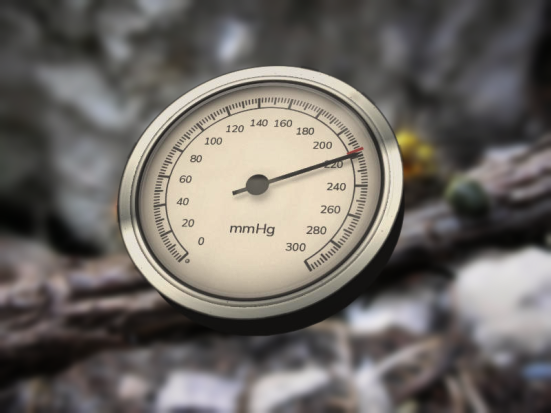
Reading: 220 mmHg
